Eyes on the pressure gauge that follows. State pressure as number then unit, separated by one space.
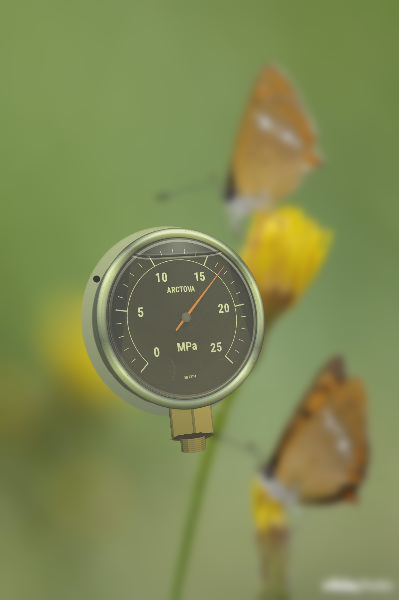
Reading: 16.5 MPa
